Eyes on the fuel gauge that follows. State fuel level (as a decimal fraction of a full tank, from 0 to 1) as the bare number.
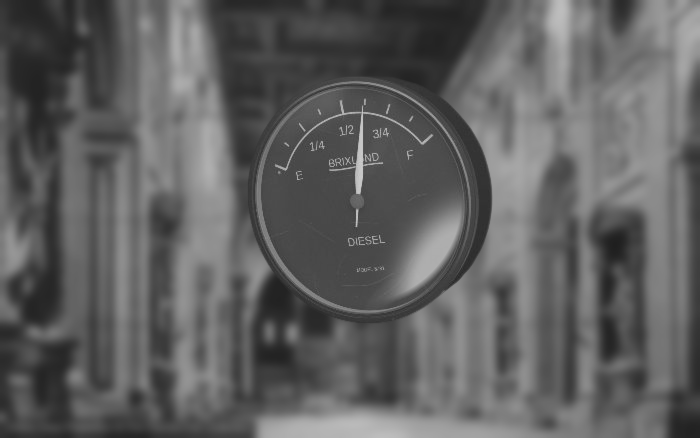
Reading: 0.625
